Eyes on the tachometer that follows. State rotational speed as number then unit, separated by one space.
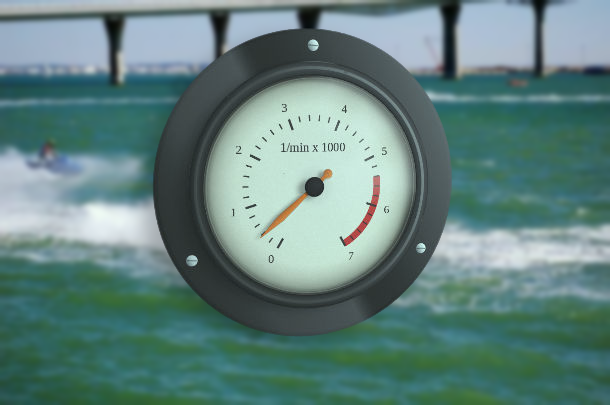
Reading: 400 rpm
